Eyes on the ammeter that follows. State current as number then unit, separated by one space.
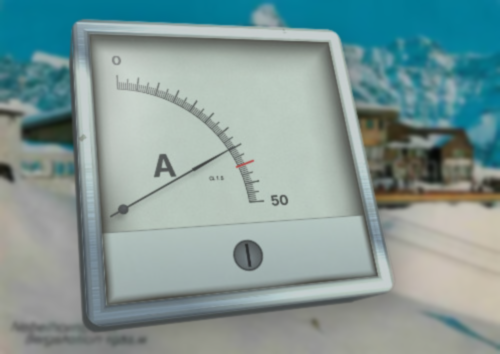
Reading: 35 A
